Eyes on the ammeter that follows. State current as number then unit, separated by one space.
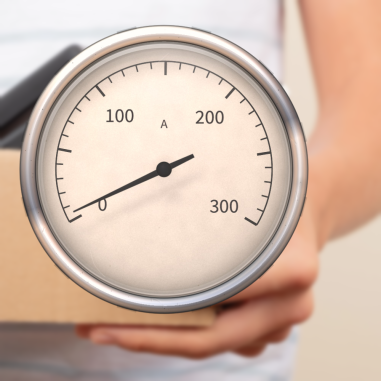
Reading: 5 A
